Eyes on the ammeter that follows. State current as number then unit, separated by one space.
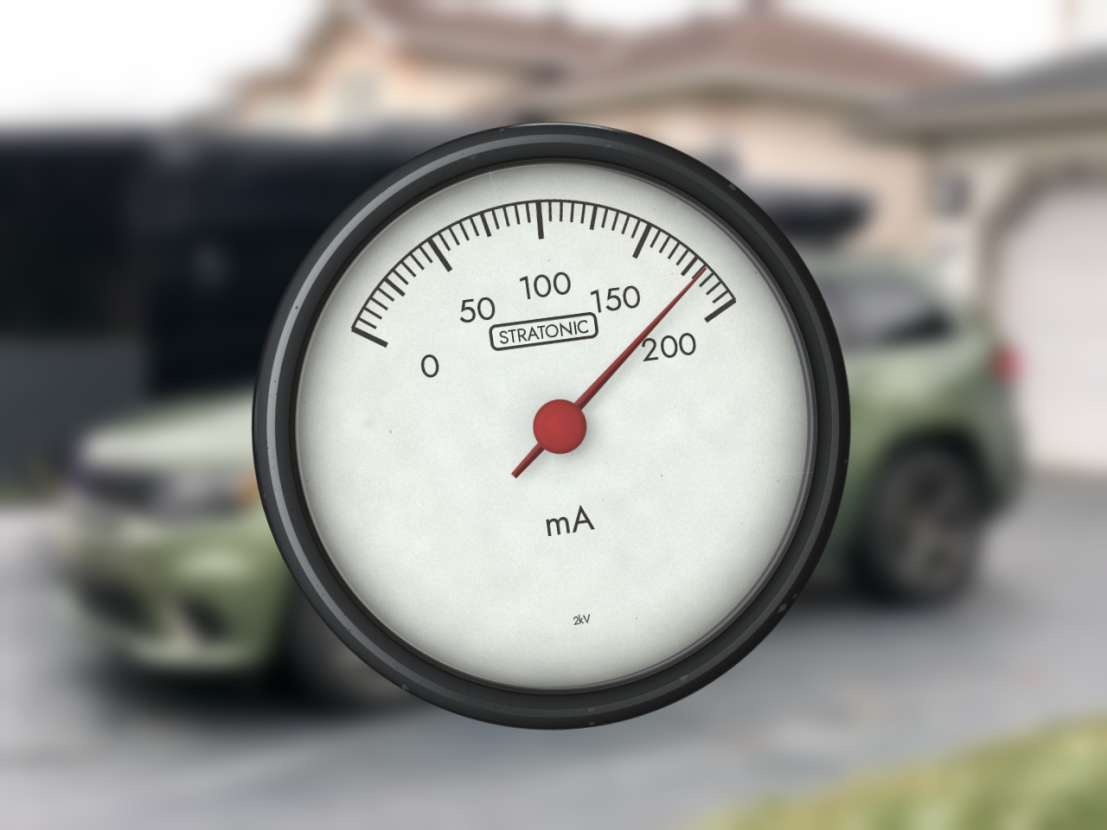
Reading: 180 mA
